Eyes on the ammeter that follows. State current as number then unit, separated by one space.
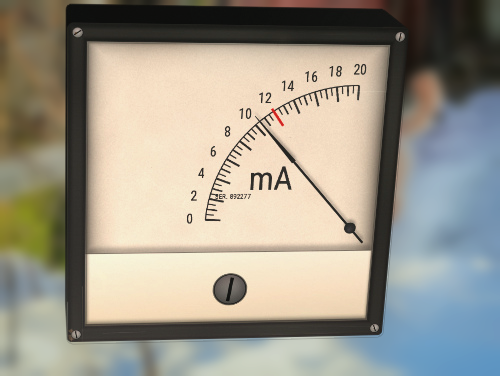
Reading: 10.5 mA
